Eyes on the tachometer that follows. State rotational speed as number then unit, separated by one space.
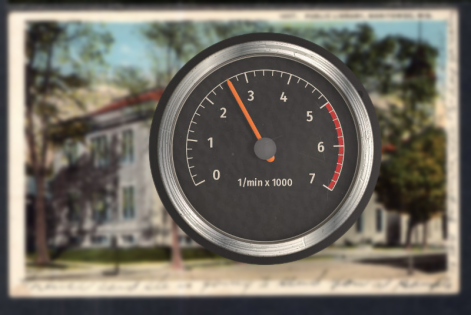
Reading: 2600 rpm
